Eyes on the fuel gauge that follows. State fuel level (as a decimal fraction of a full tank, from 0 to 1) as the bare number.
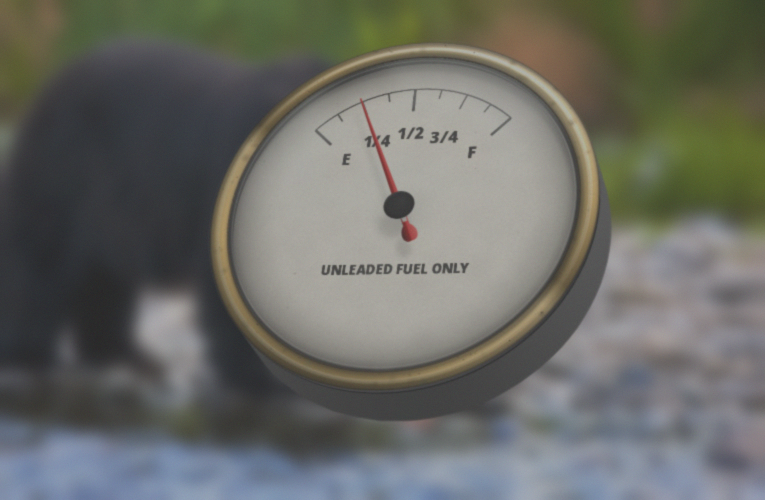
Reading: 0.25
